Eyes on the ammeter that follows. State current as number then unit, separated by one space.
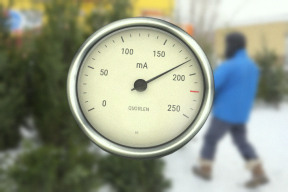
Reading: 185 mA
